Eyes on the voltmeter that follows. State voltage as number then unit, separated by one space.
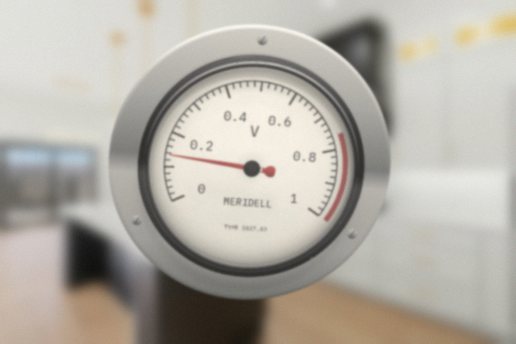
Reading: 0.14 V
